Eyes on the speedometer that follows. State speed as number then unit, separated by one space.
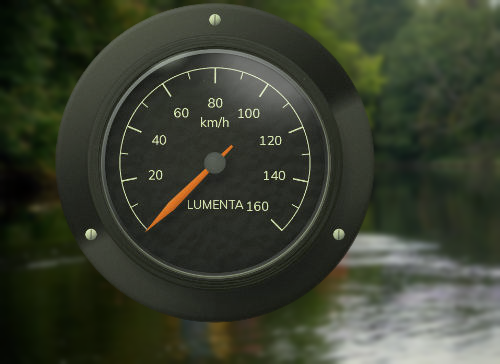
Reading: 0 km/h
